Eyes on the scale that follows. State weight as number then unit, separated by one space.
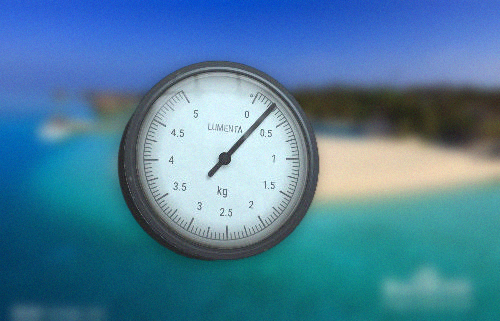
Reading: 0.25 kg
